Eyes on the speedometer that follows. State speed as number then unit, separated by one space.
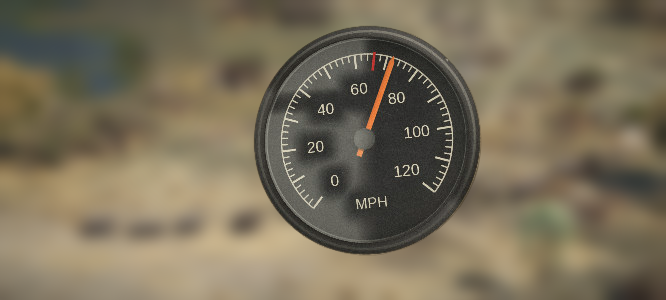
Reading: 72 mph
